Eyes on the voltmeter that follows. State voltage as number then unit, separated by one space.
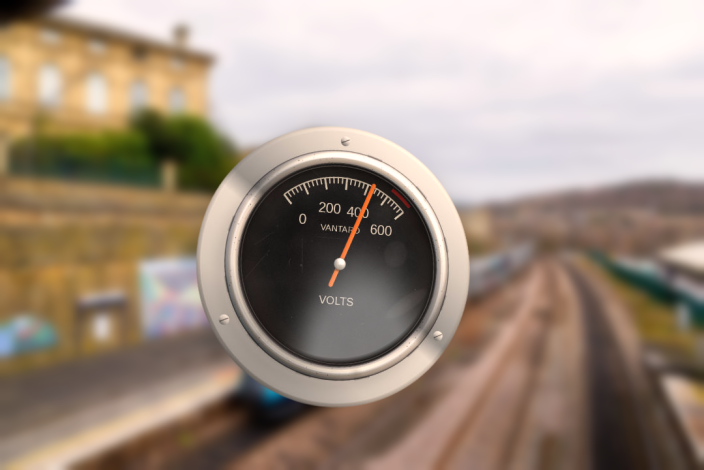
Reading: 420 V
